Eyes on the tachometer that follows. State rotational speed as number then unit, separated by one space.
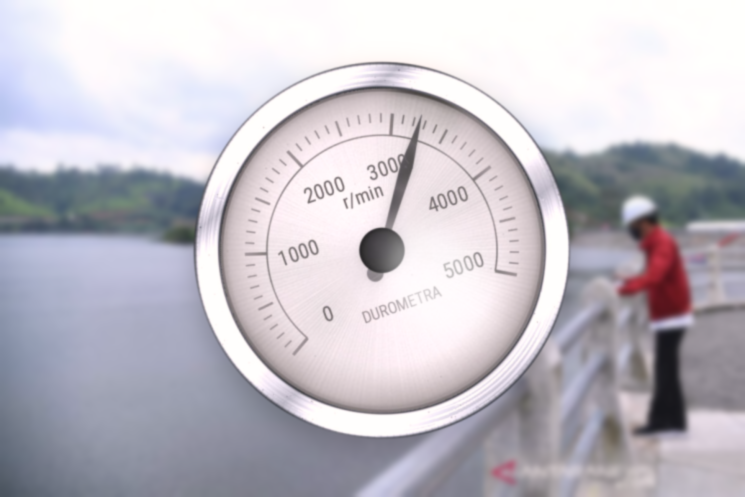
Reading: 3250 rpm
